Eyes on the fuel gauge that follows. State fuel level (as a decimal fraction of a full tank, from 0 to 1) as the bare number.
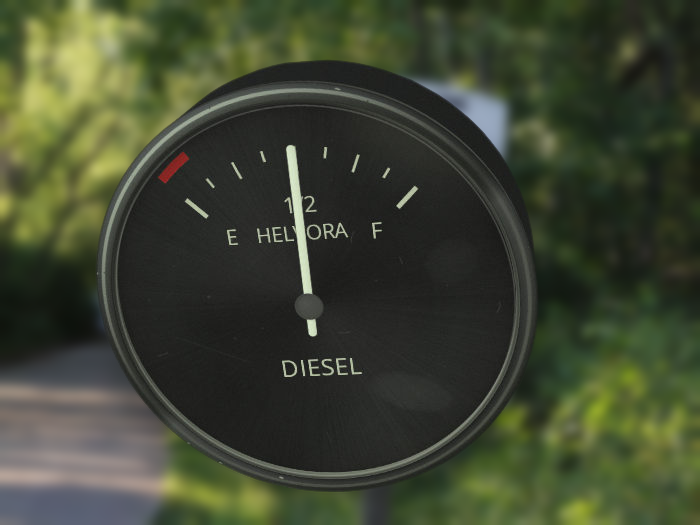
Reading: 0.5
